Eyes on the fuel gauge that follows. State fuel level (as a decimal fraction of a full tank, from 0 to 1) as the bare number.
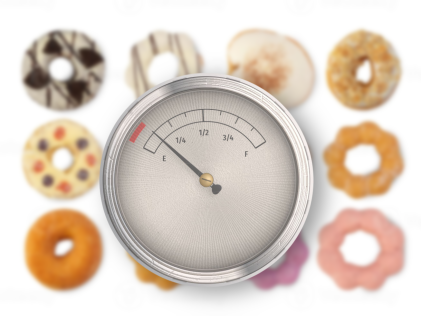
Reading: 0.125
